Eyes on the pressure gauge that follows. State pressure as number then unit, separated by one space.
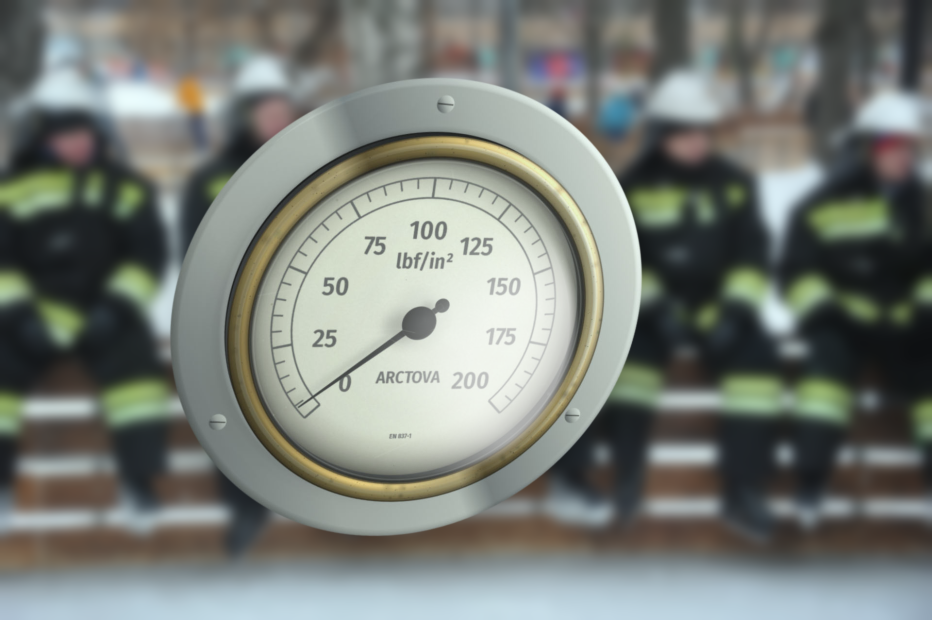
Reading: 5 psi
